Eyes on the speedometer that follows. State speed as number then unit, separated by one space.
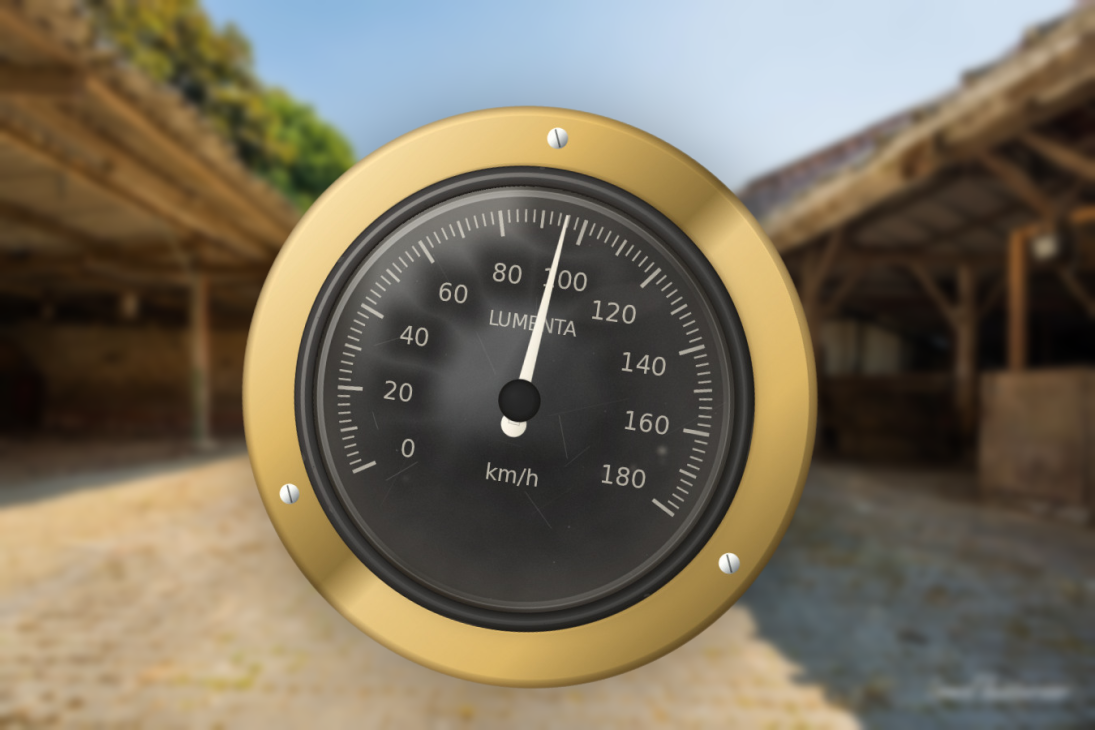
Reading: 96 km/h
